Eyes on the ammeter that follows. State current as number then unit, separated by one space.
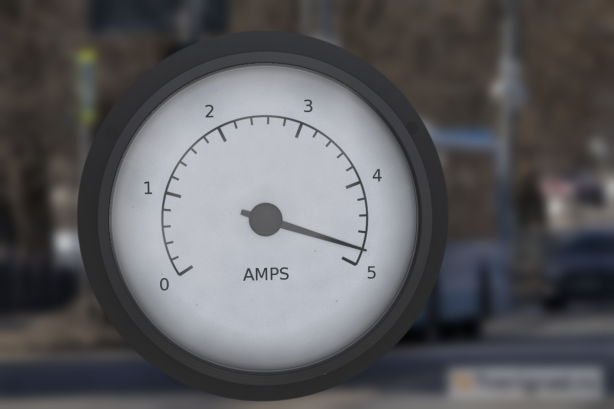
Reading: 4.8 A
